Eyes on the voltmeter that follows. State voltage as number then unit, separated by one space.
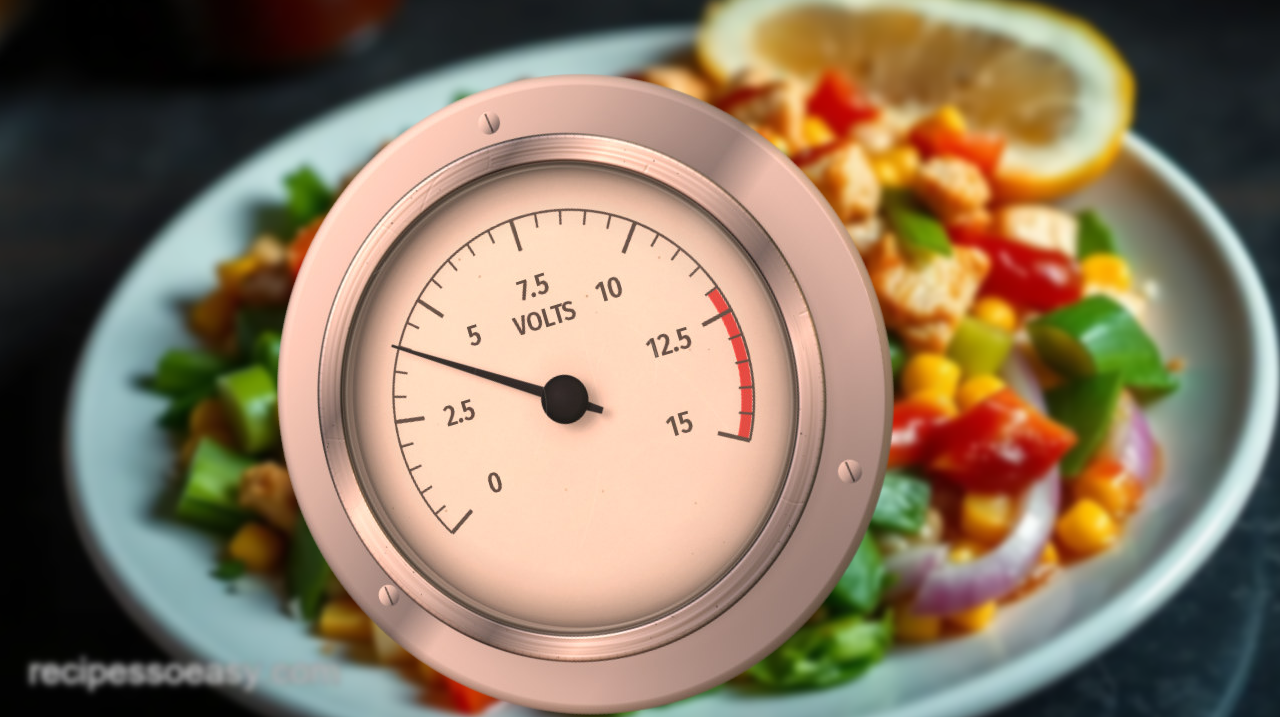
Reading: 4 V
